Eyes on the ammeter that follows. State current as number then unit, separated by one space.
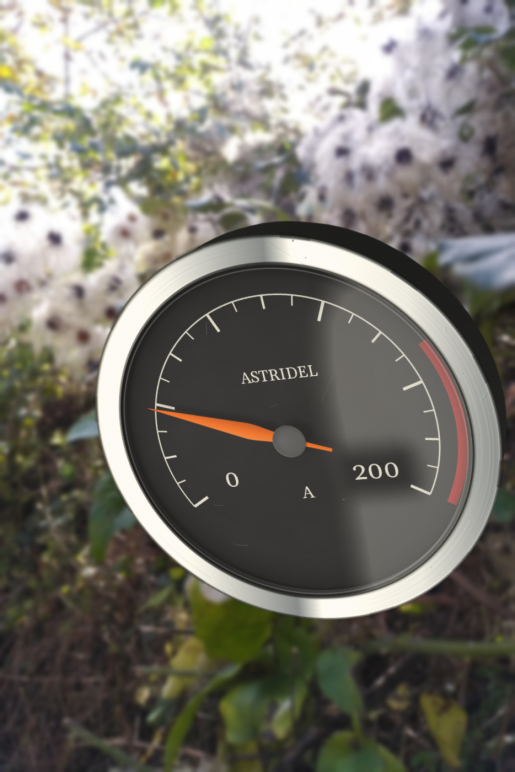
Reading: 40 A
